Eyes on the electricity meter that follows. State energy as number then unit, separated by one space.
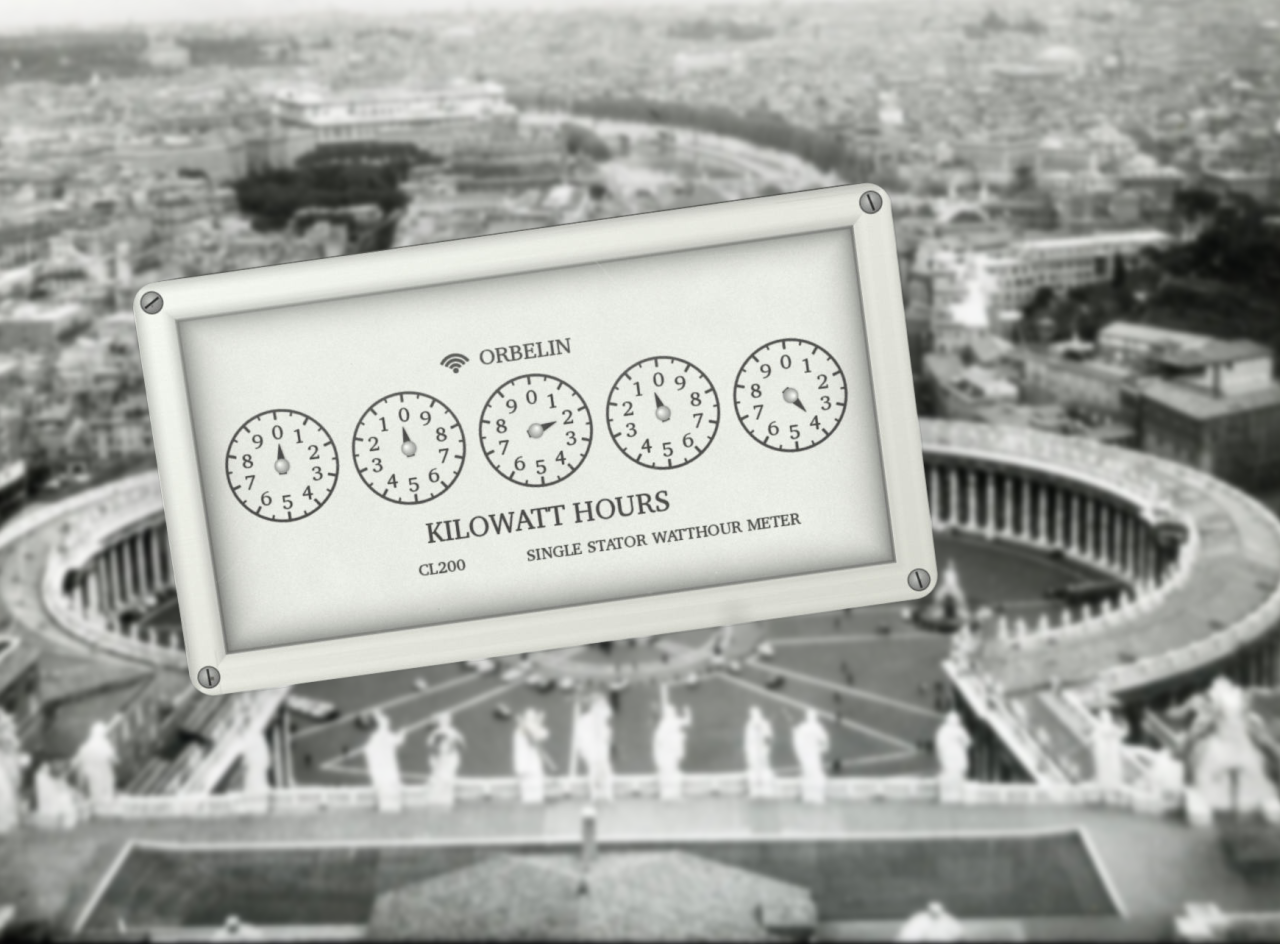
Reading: 204 kWh
